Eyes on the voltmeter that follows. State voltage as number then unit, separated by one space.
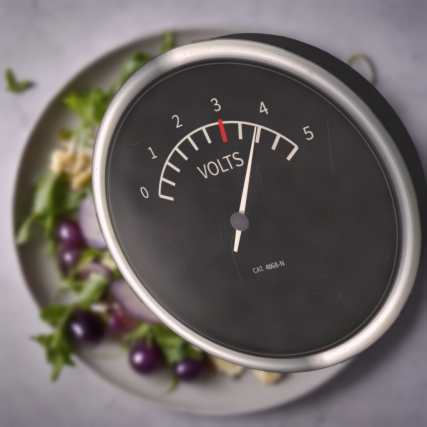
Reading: 4 V
